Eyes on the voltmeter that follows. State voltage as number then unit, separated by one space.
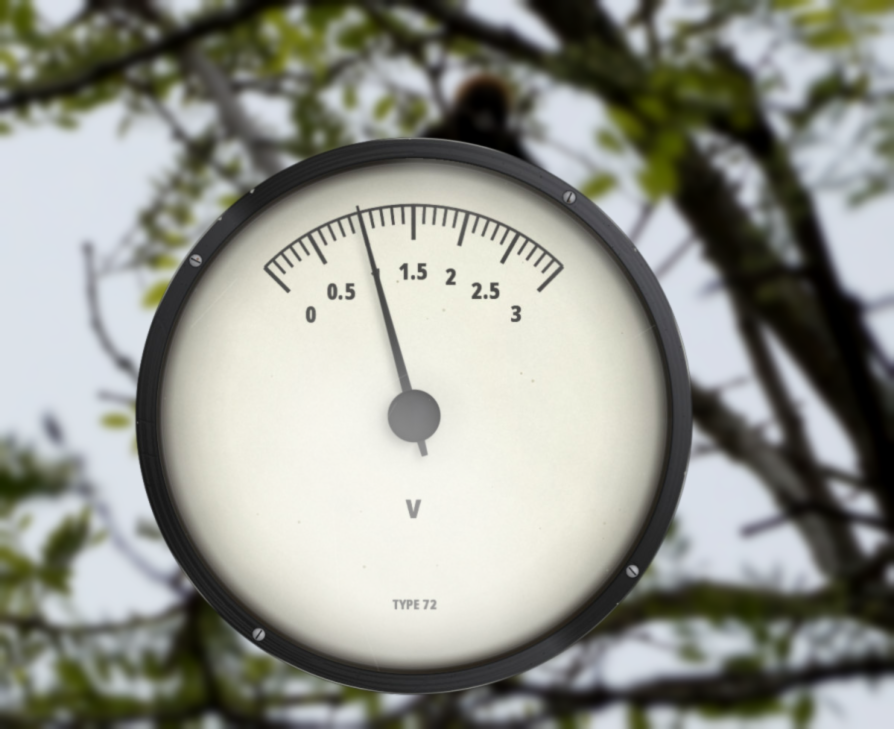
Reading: 1 V
